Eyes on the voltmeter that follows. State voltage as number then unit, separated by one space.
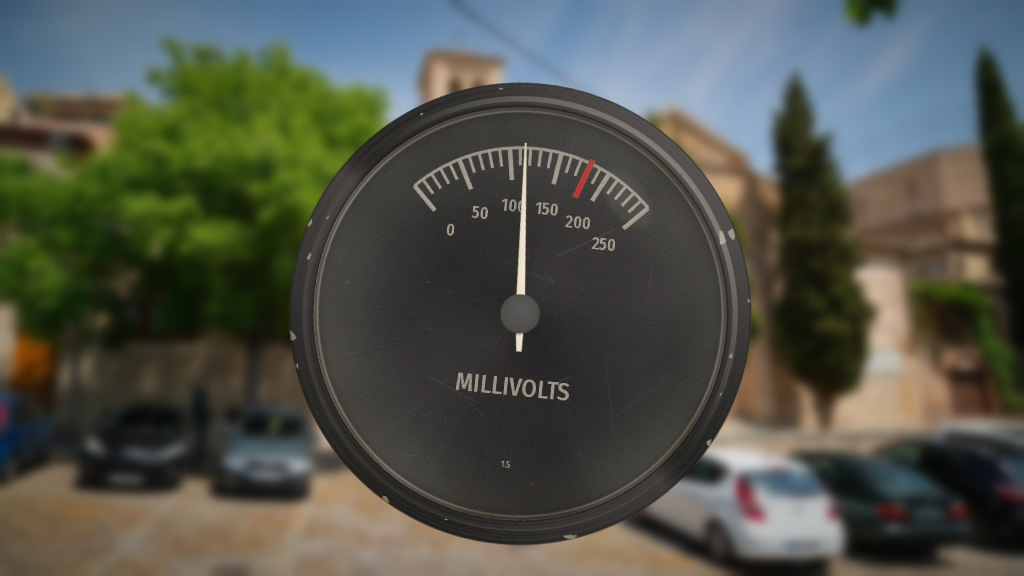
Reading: 115 mV
